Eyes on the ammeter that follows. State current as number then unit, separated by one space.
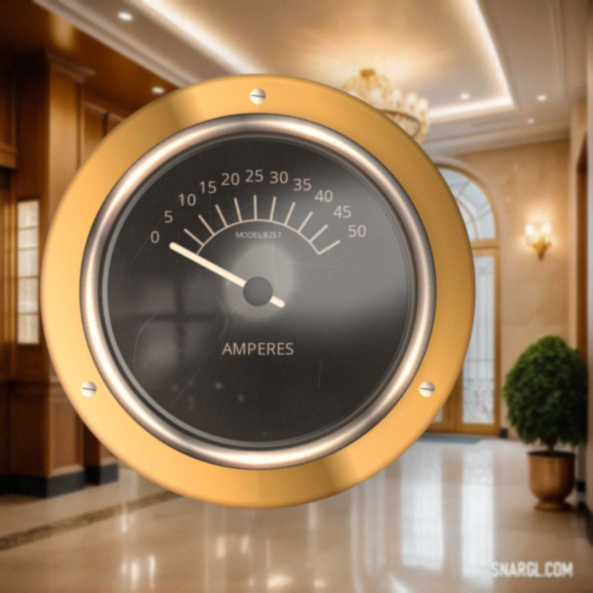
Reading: 0 A
